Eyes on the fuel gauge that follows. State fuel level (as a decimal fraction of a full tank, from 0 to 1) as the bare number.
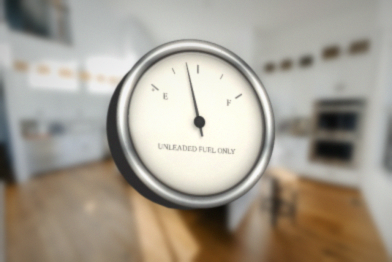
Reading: 0.375
